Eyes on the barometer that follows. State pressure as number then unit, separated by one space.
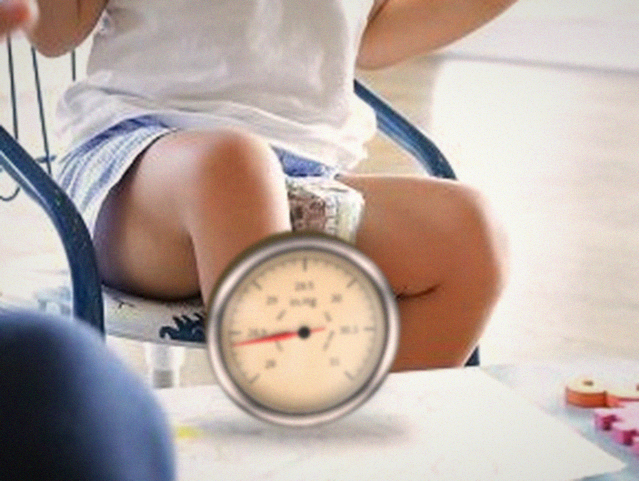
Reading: 28.4 inHg
